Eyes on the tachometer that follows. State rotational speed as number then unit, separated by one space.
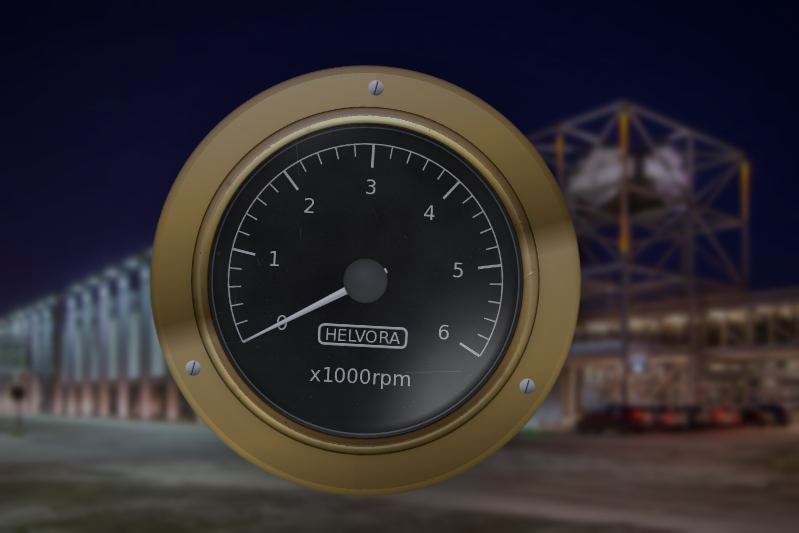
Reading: 0 rpm
